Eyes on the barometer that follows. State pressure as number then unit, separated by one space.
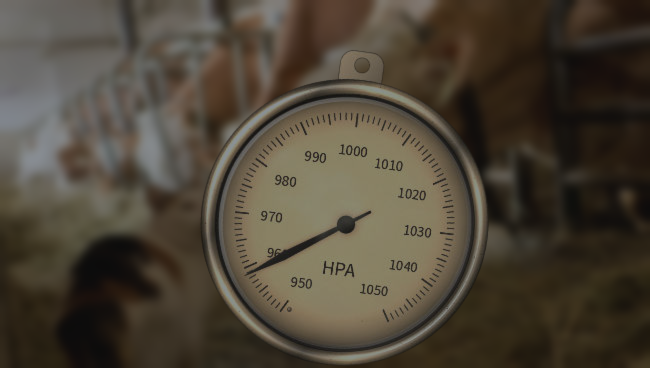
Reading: 959 hPa
